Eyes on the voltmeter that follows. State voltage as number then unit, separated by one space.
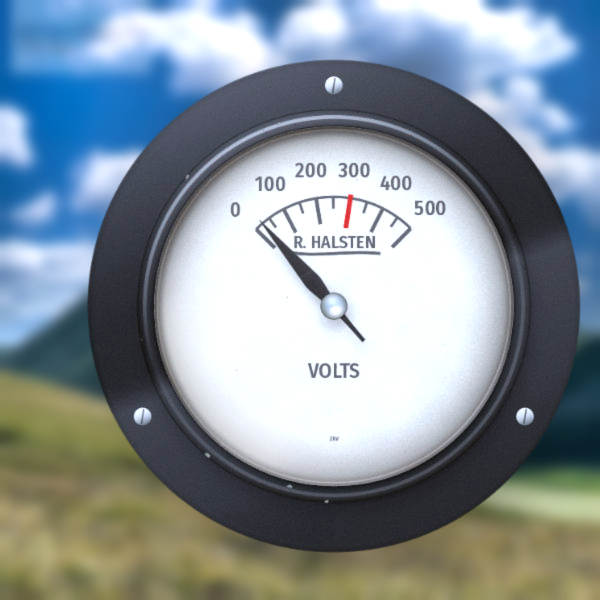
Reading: 25 V
